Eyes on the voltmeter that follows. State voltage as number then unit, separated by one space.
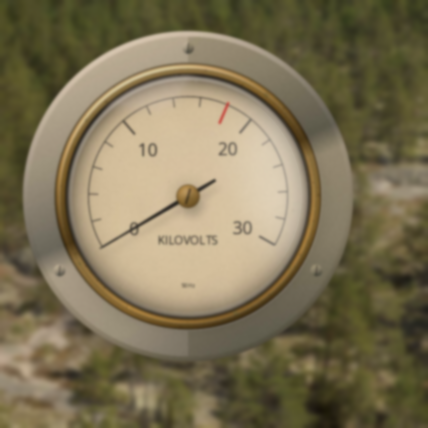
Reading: 0 kV
